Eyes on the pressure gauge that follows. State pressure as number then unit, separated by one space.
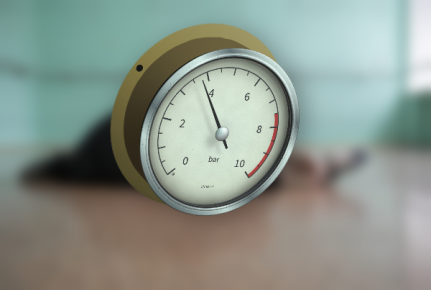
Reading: 3.75 bar
